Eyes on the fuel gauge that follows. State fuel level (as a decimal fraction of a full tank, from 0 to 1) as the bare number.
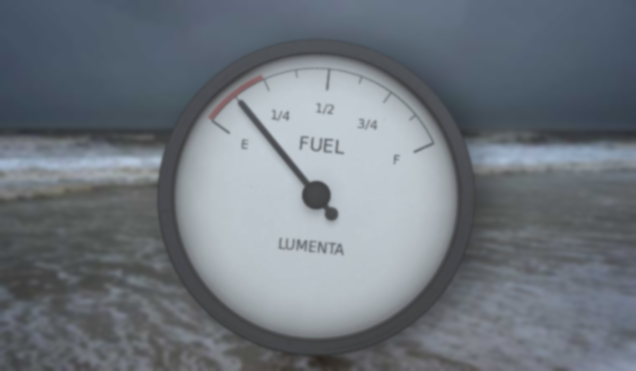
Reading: 0.125
